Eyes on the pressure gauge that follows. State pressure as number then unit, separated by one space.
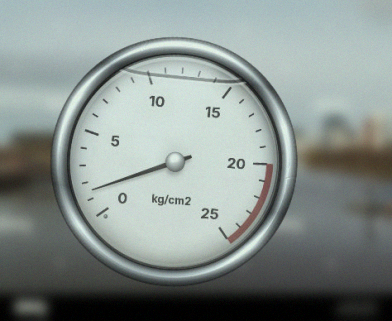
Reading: 1.5 kg/cm²
